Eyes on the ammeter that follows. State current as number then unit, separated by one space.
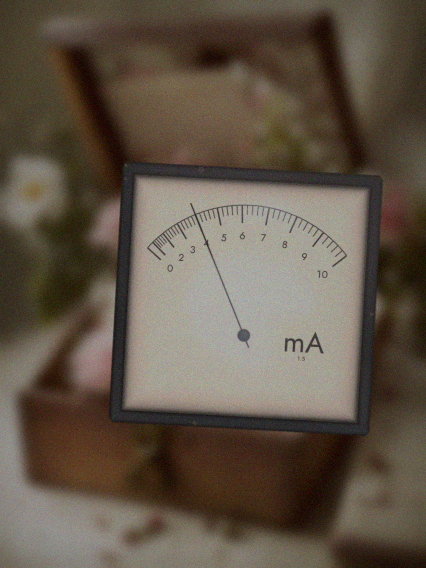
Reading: 4 mA
